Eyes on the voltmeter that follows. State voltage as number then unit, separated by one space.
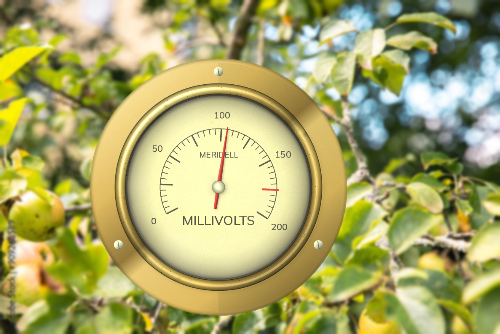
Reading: 105 mV
